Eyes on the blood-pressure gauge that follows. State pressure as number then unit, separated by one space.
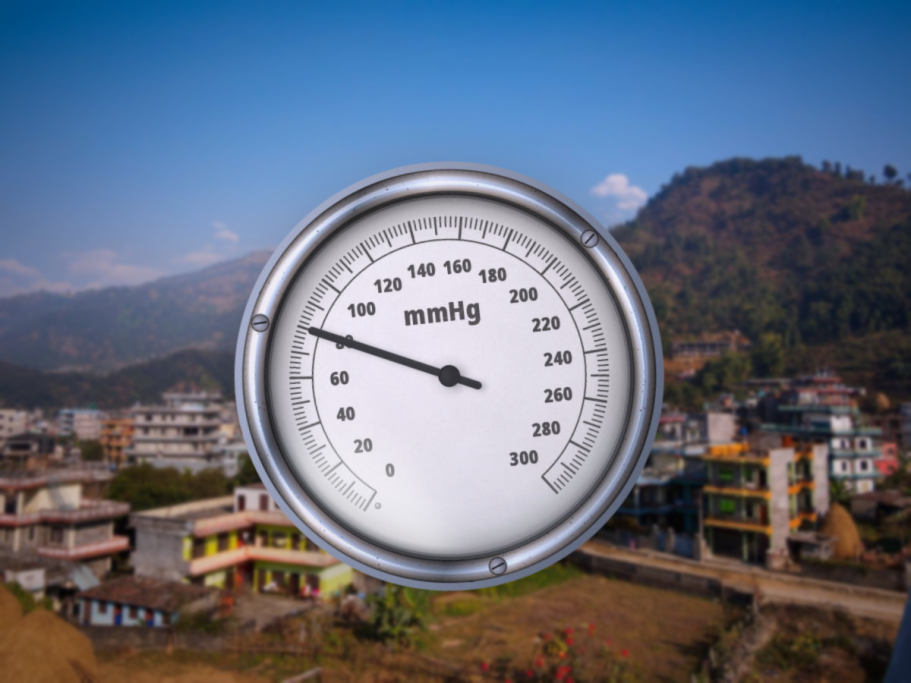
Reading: 80 mmHg
